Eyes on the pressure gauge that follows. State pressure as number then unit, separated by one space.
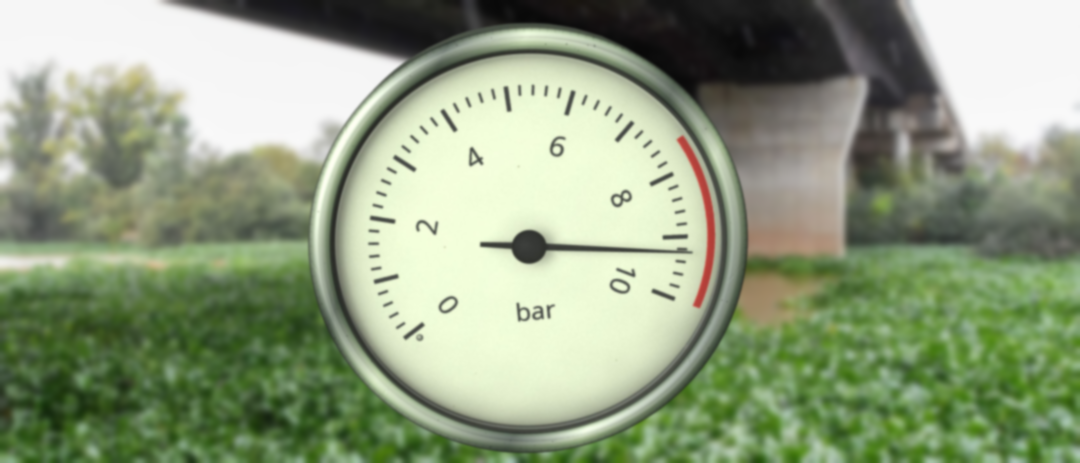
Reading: 9.2 bar
